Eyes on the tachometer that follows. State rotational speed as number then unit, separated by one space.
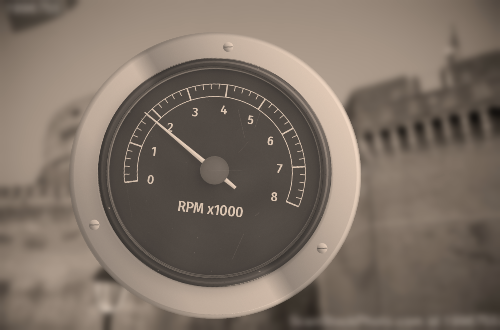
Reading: 1800 rpm
